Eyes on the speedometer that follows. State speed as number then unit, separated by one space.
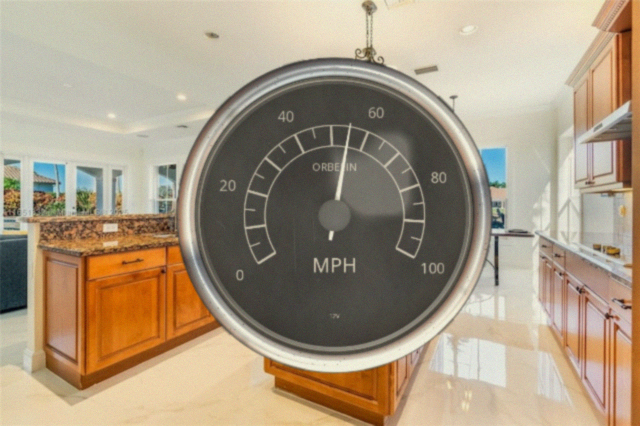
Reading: 55 mph
